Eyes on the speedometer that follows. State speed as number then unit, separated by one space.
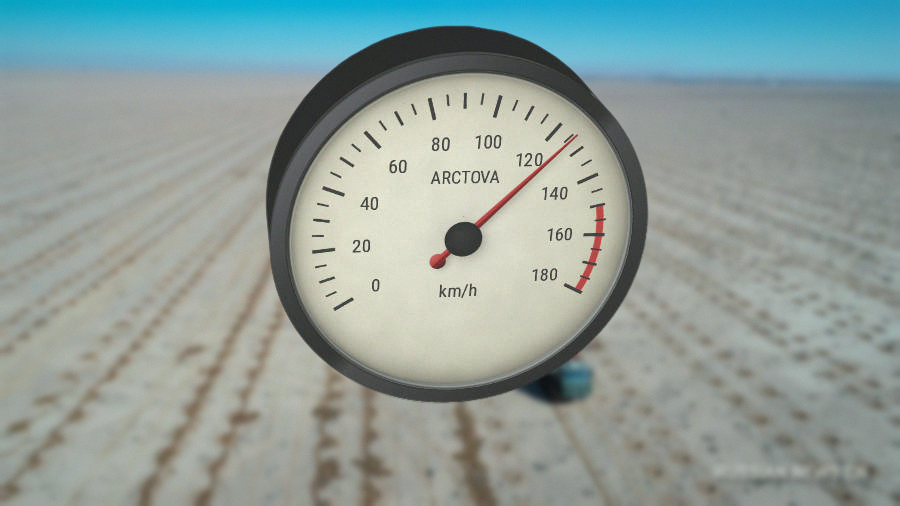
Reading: 125 km/h
